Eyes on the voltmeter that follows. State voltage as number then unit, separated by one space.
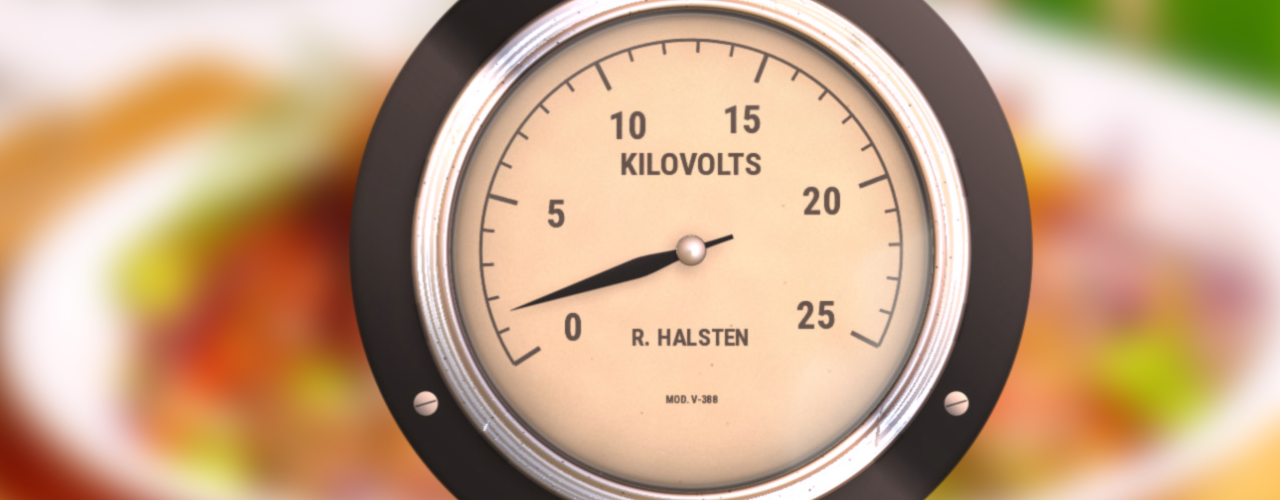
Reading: 1.5 kV
